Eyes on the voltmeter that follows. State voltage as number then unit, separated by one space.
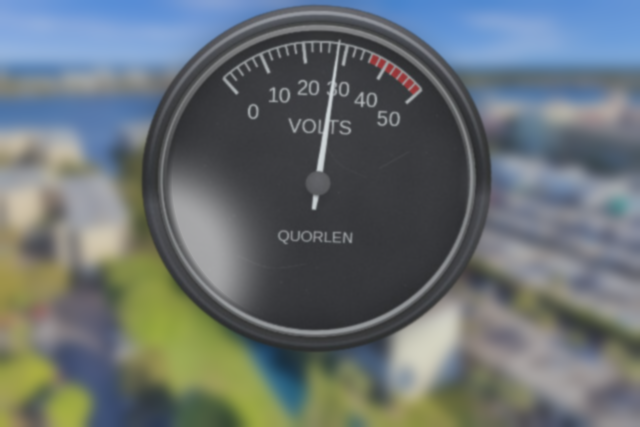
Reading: 28 V
